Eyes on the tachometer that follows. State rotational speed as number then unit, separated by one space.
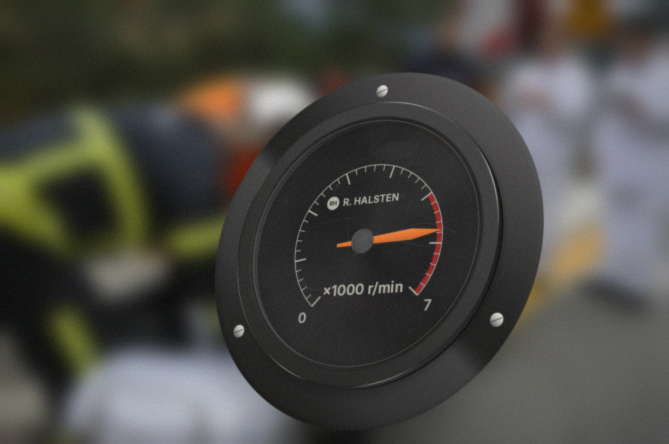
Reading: 5800 rpm
